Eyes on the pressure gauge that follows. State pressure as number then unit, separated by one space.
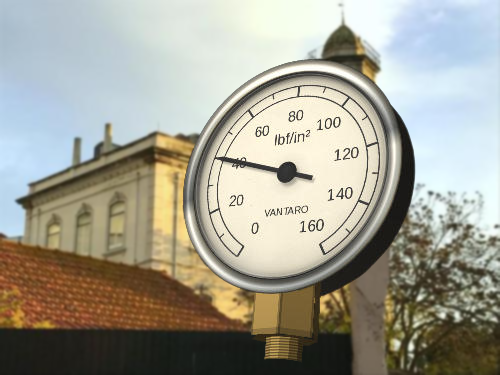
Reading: 40 psi
